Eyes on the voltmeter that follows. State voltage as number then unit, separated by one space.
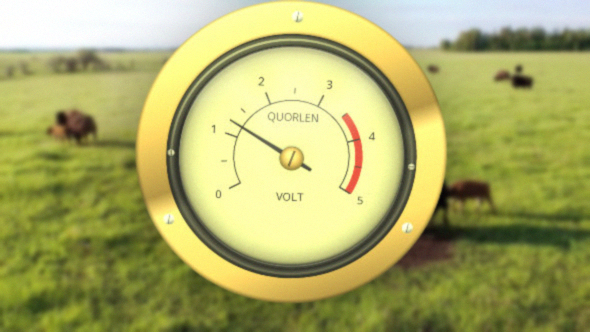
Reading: 1.25 V
